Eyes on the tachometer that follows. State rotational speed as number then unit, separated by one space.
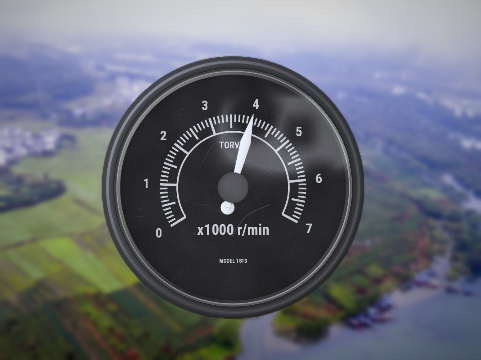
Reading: 4000 rpm
